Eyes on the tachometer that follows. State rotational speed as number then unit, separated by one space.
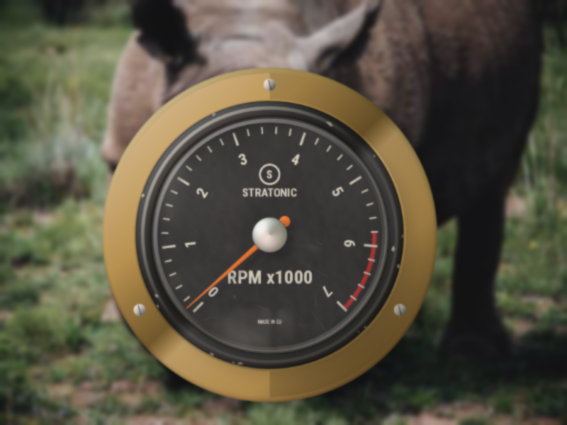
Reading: 100 rpm
